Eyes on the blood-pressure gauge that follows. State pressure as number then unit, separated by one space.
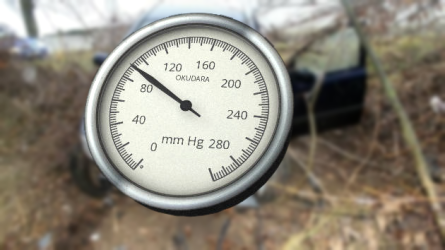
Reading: 90 mmHg
